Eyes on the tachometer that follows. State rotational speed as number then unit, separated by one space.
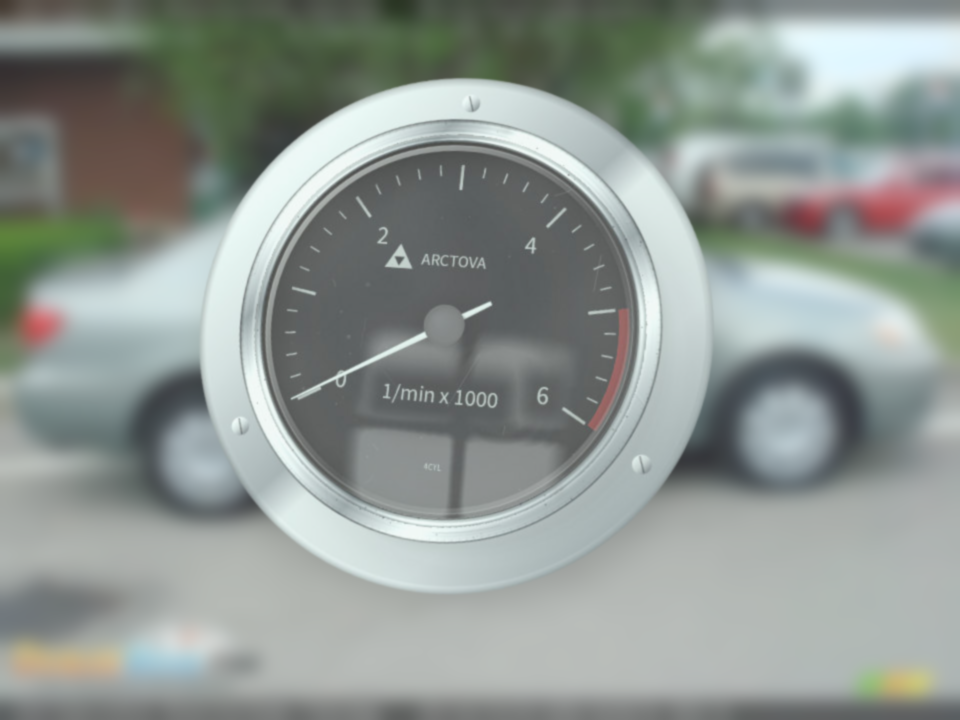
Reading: 0 rpm
